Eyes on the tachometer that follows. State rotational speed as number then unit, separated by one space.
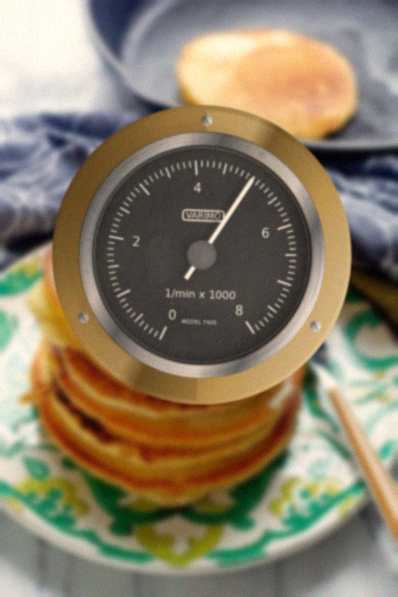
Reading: 5000 rpm
